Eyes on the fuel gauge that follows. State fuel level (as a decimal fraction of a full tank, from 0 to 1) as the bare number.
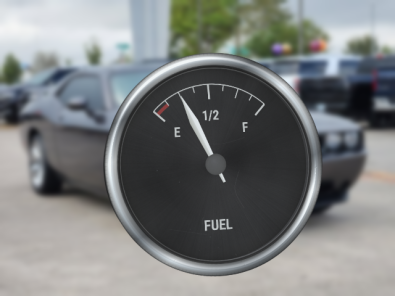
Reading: 0.25
